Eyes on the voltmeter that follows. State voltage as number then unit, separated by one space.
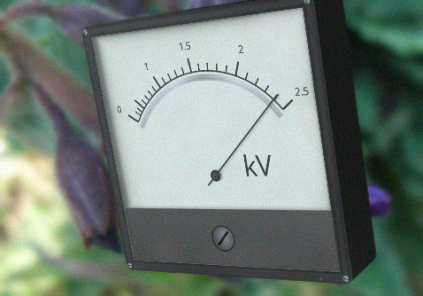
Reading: 2.4 kV
